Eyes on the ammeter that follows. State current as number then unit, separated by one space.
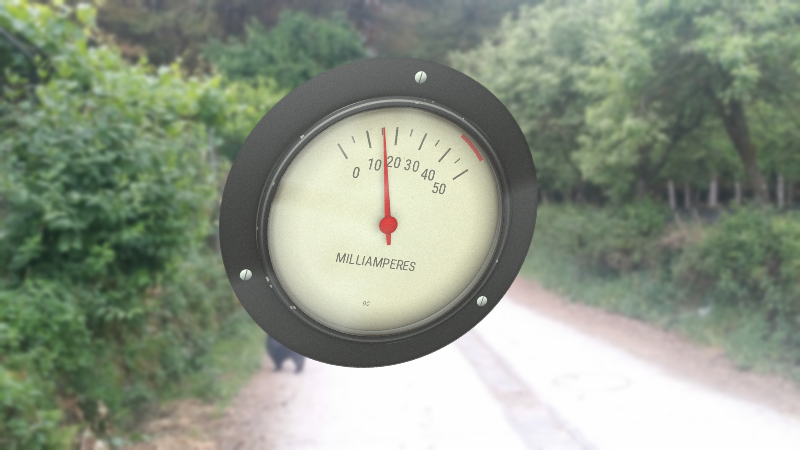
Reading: 15 mA
